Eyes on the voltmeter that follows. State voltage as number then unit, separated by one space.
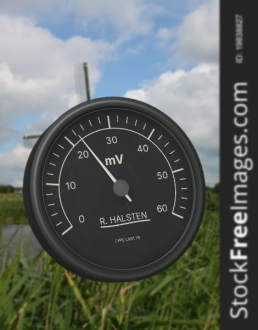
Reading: 22 mV
